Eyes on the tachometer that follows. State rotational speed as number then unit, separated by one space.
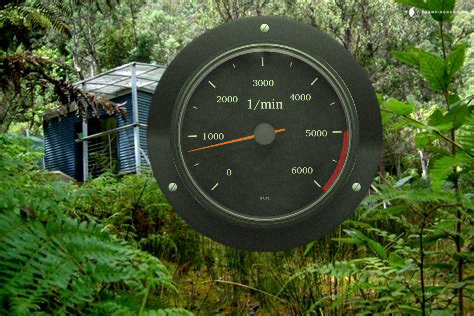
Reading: 750 rpm
